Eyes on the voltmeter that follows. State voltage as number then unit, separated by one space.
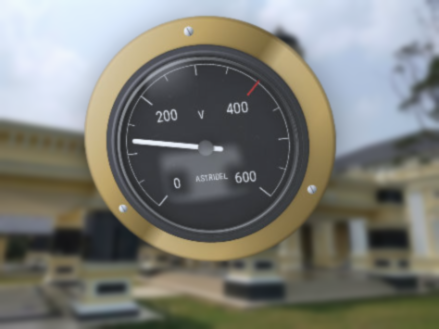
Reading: 125 V
